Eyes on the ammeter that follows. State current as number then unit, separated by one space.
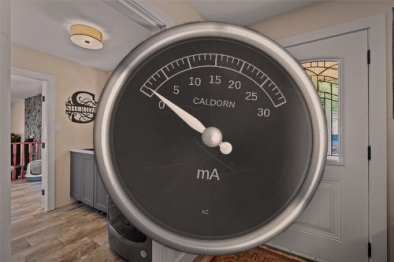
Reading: 1 mA
